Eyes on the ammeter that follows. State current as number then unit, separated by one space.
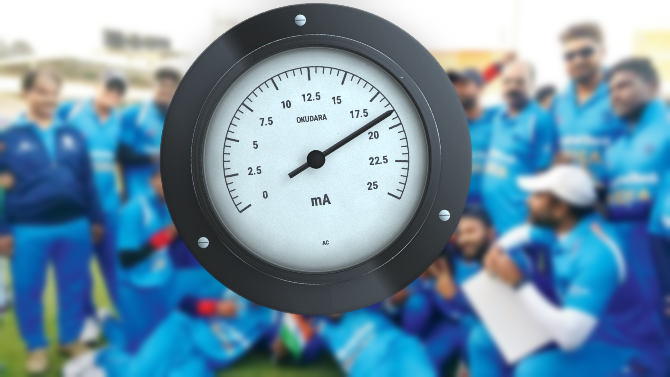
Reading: 19 mA
